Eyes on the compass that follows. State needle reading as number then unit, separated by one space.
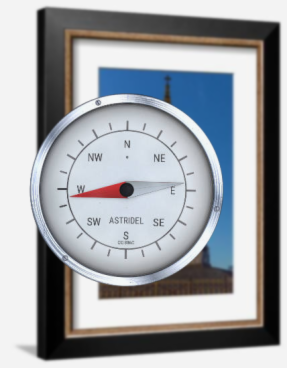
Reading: 262.5 °
